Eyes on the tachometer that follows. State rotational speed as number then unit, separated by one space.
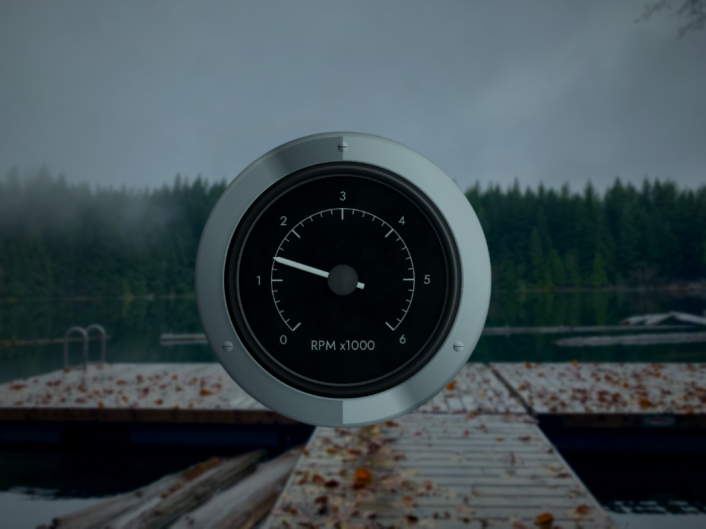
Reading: 1400 rpm
